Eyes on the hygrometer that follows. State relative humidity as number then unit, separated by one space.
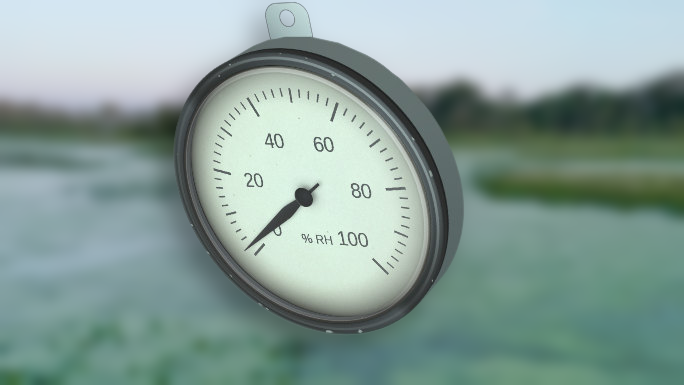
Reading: 2 %
